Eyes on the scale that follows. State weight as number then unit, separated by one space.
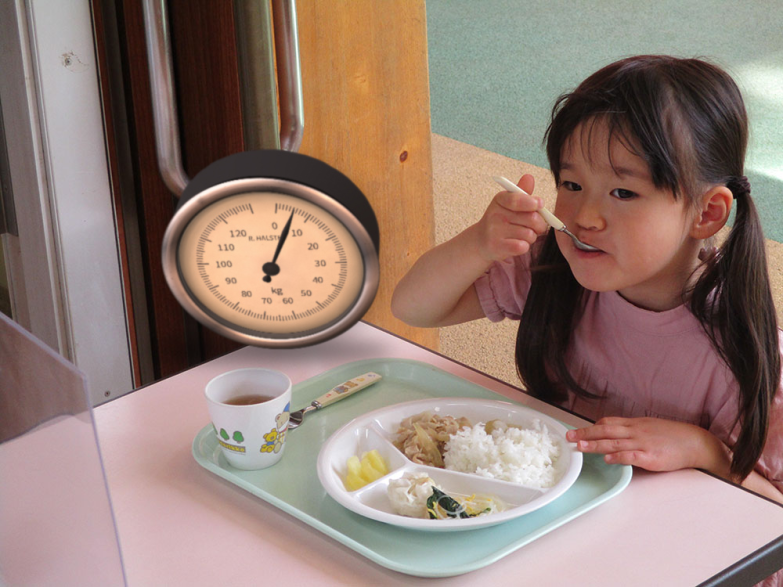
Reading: 5 kg
